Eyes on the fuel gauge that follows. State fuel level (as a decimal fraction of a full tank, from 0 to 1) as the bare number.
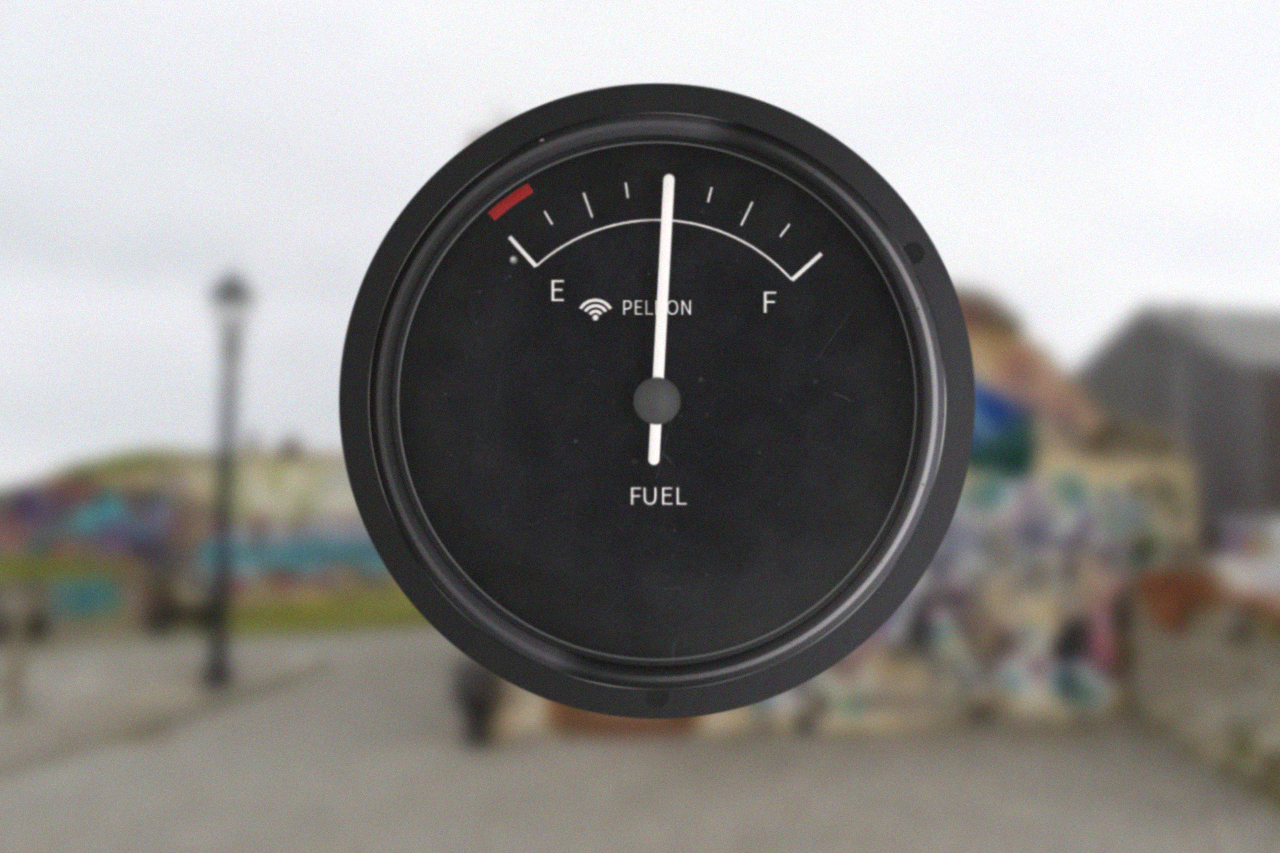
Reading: 0.5
